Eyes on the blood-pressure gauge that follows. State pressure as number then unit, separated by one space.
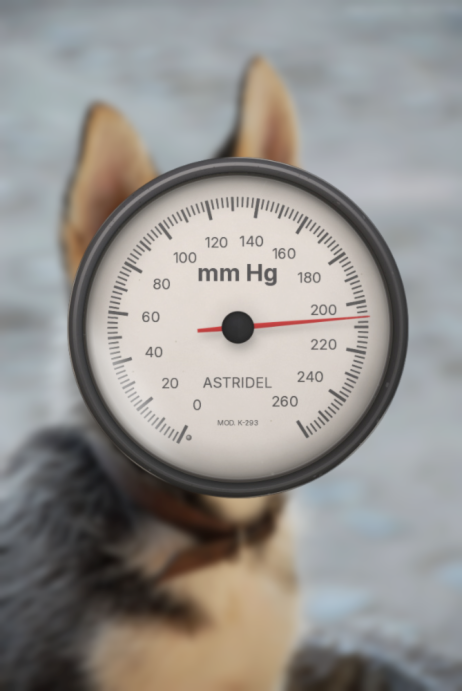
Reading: 206 mmHg
